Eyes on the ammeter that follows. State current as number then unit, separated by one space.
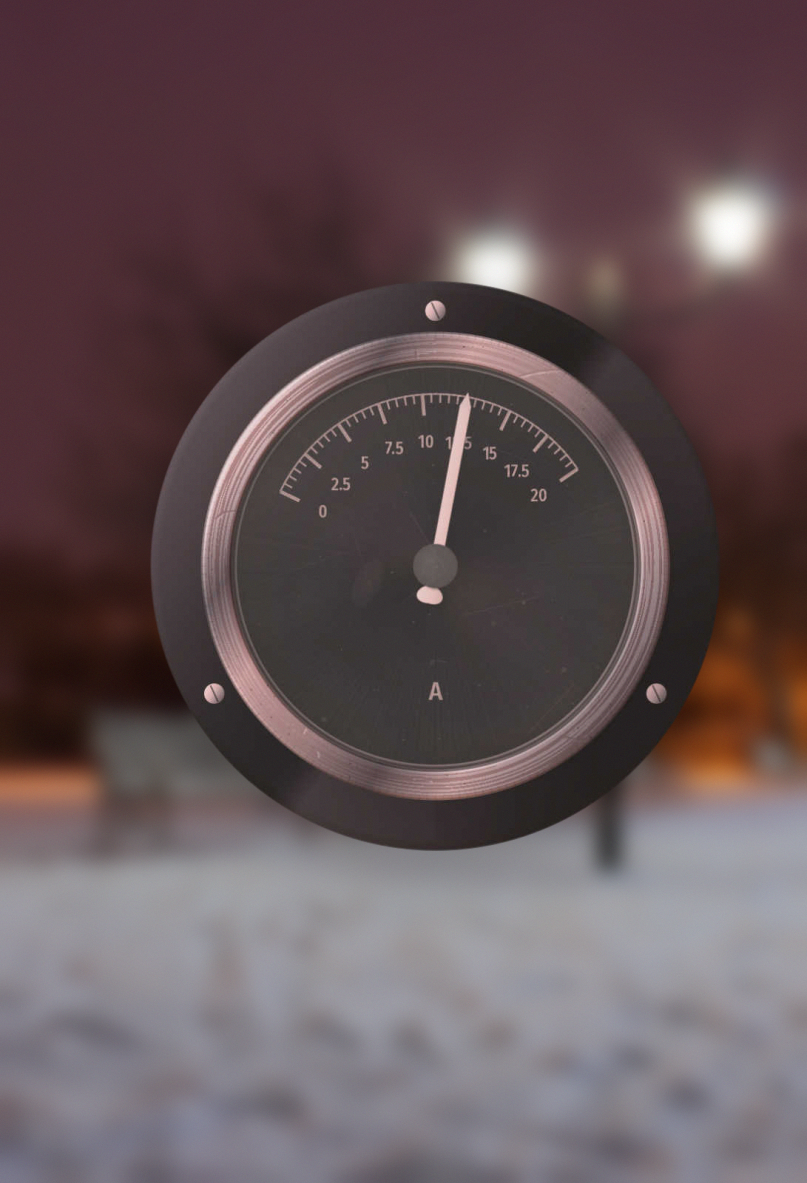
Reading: 12.5 A
